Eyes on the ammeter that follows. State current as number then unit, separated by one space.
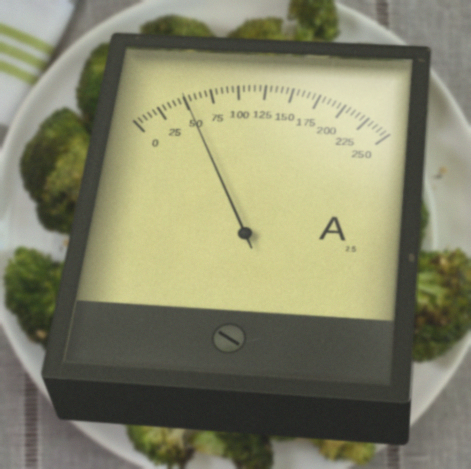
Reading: 50 A
